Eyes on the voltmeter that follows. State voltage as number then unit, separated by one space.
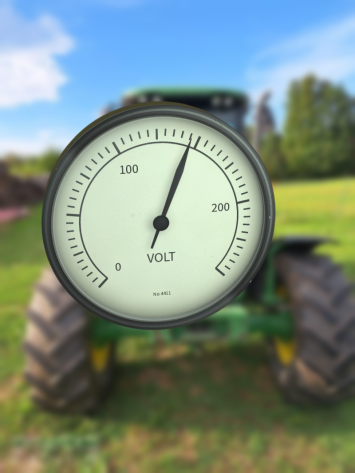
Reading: 145 V
